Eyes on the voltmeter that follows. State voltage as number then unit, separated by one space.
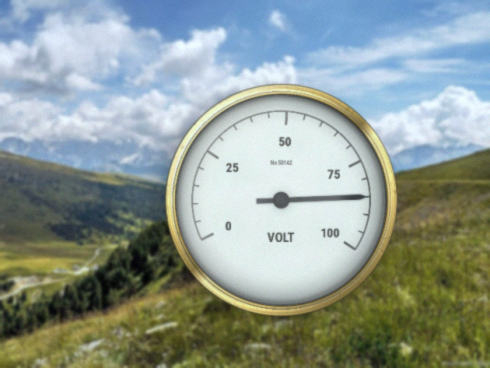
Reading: 85 V
